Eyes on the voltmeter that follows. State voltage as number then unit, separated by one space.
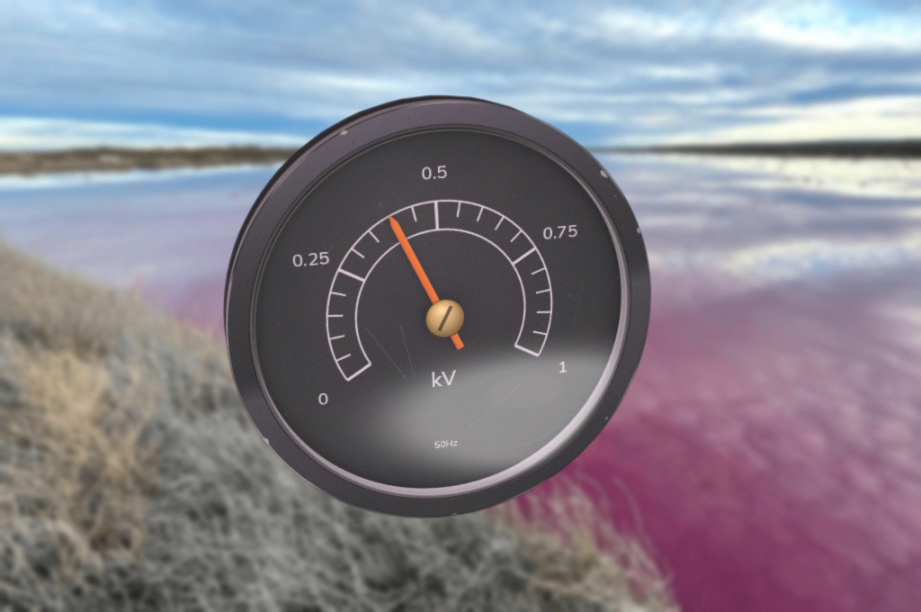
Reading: 0.4 kV
